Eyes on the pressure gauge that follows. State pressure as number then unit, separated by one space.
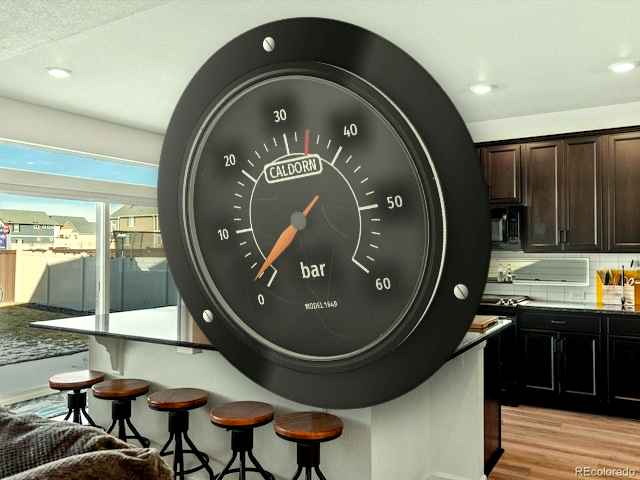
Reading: 2 bar
